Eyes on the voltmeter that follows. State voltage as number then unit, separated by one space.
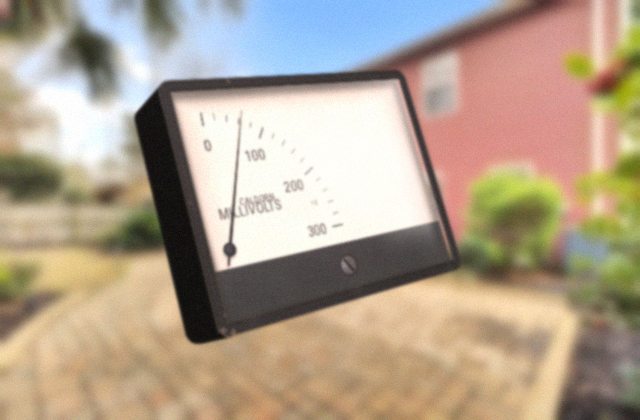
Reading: 60 mV
